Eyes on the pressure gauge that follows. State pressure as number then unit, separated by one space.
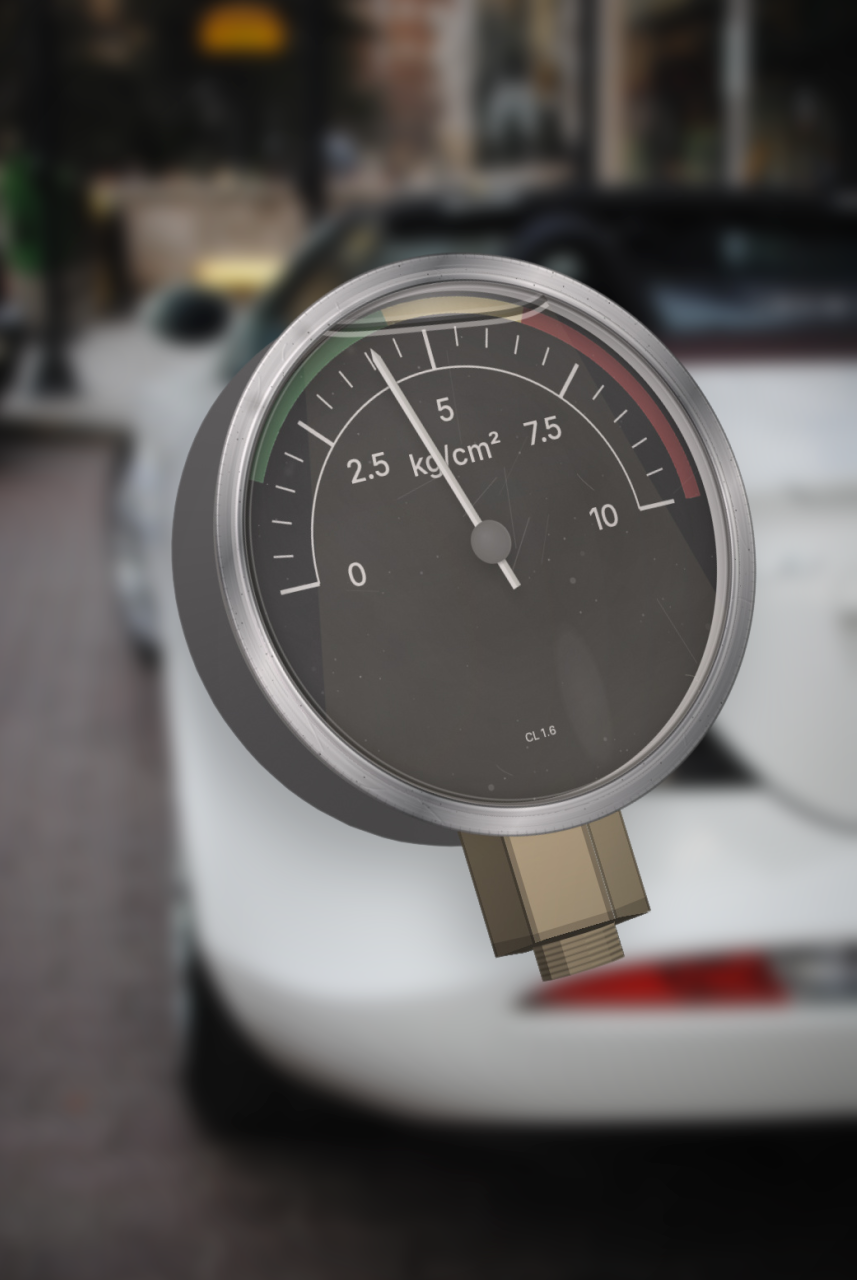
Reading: 4 kg/cm²
